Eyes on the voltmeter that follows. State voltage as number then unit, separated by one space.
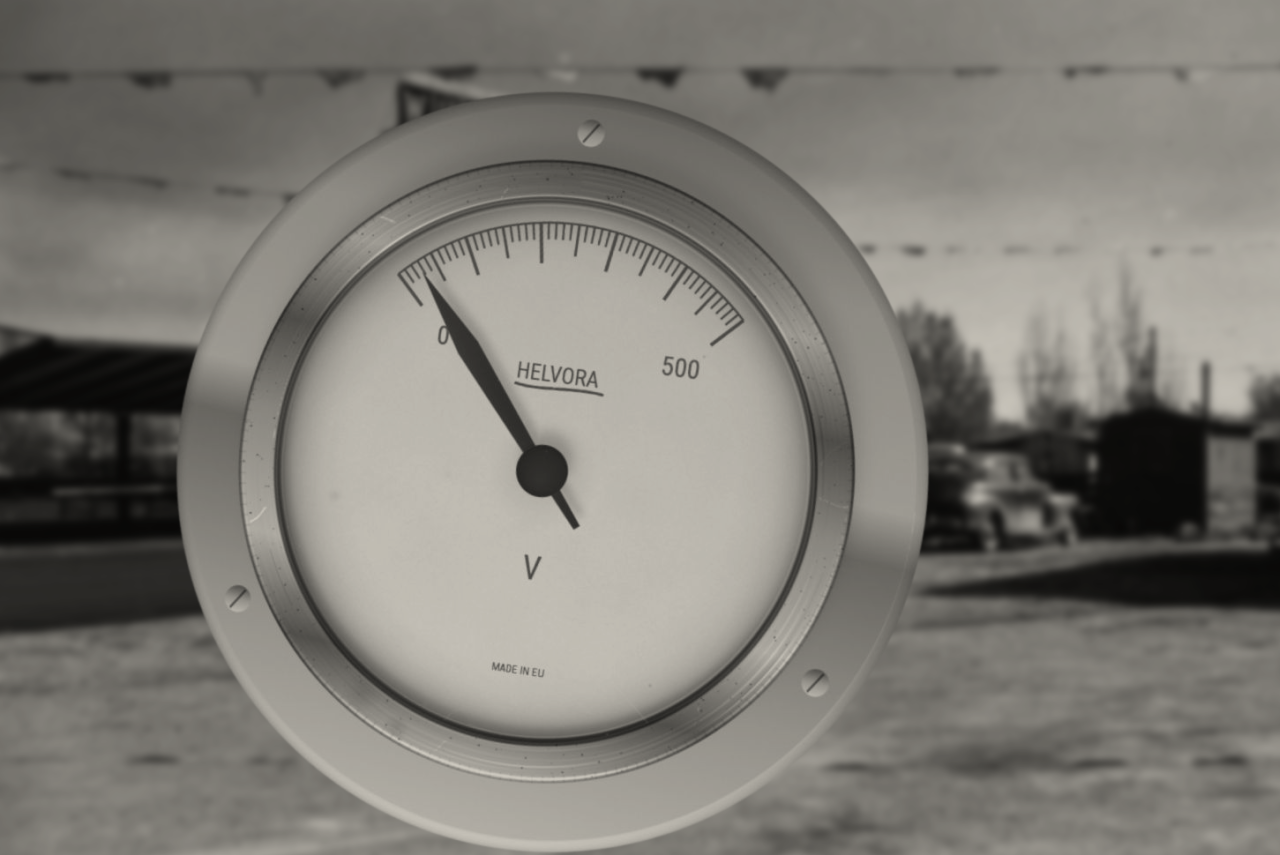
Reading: 30 V
